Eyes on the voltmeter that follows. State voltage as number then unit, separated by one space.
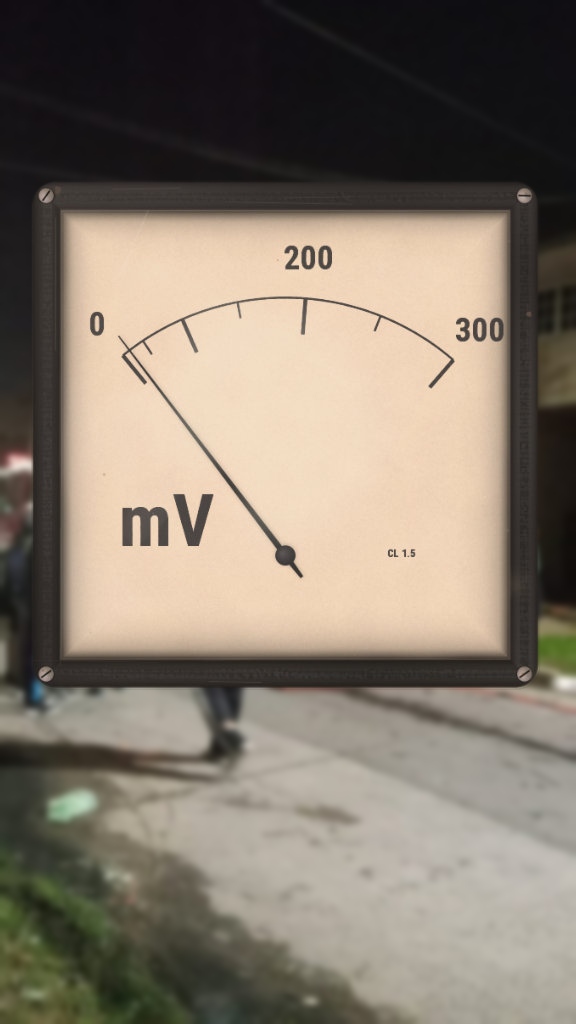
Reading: 25 mV
